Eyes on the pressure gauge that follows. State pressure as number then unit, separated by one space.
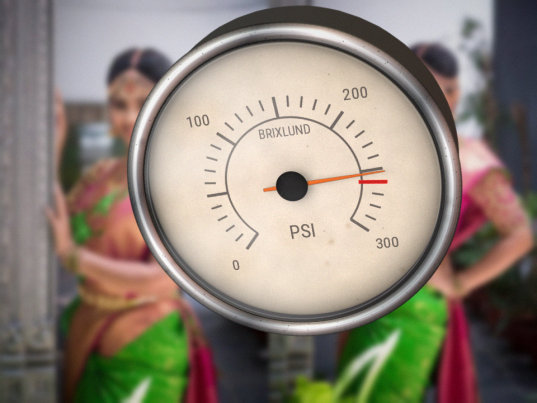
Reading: 250 psi
